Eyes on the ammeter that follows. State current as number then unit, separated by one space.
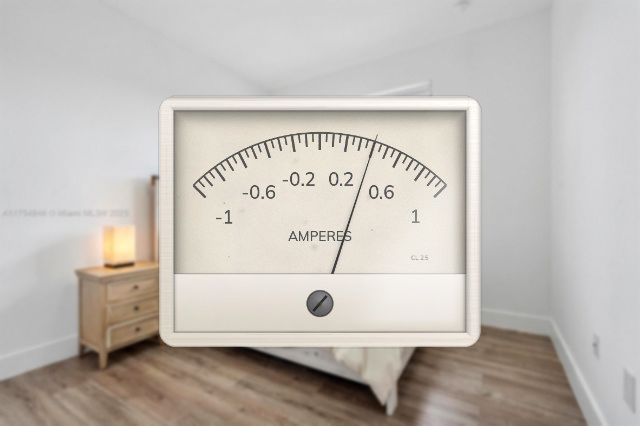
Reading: 0.4 A
